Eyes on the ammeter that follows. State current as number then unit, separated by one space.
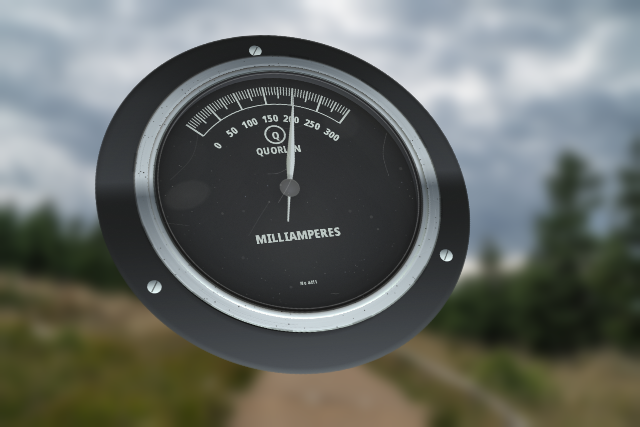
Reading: 200 mA
